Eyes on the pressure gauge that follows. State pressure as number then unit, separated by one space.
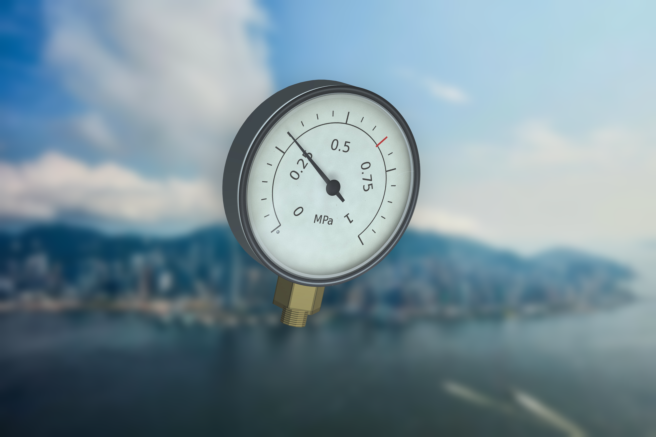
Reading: 0.3 MPa
